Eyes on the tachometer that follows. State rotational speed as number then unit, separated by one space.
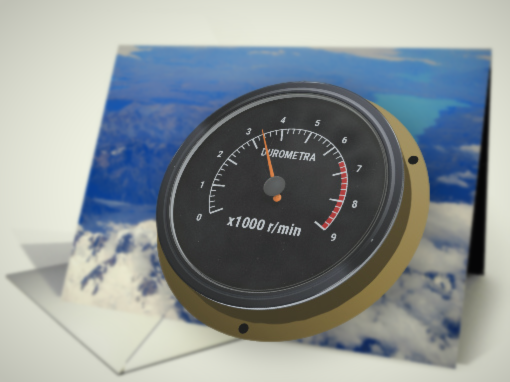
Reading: 3400 rpm
